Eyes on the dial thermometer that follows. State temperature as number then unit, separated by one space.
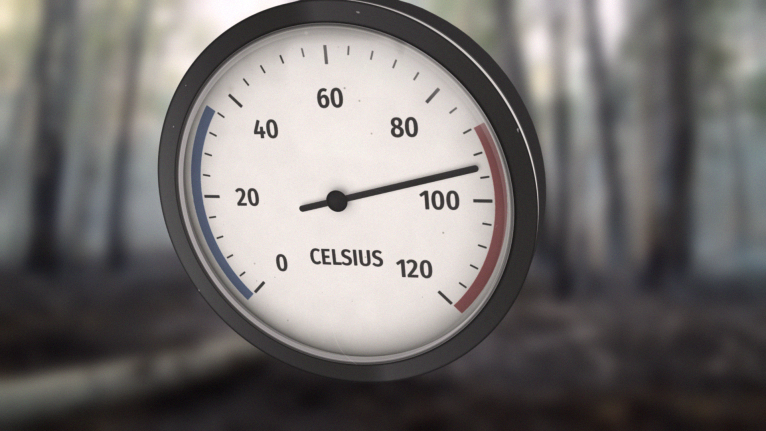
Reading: 94 °C
